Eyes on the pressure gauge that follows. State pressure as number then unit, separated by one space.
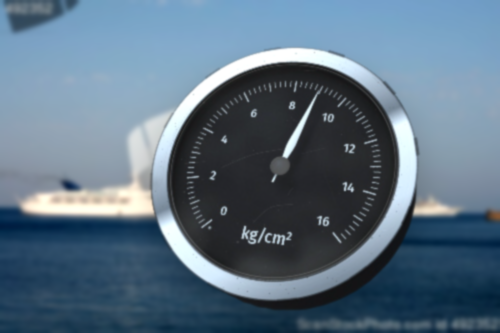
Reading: 9 kg/cm²
